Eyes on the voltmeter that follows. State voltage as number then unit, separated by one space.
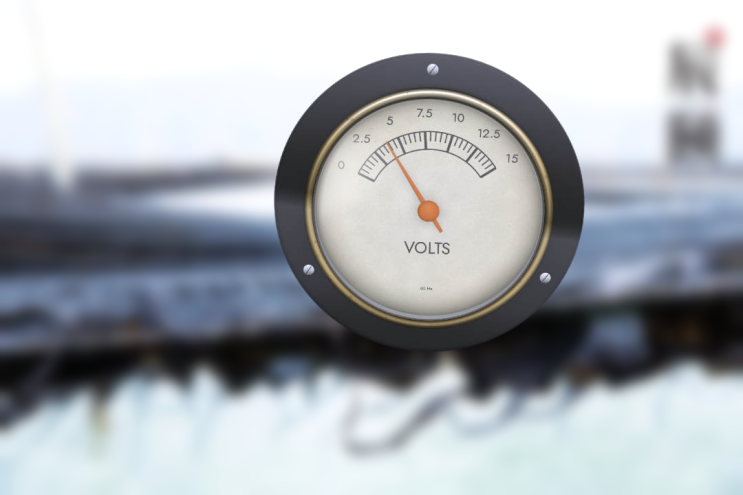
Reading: 4 V
